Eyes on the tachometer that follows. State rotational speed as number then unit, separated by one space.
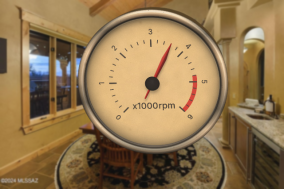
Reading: 3600 rpm
